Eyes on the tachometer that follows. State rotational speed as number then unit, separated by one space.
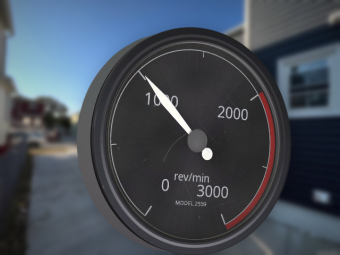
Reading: 1000 rpm
